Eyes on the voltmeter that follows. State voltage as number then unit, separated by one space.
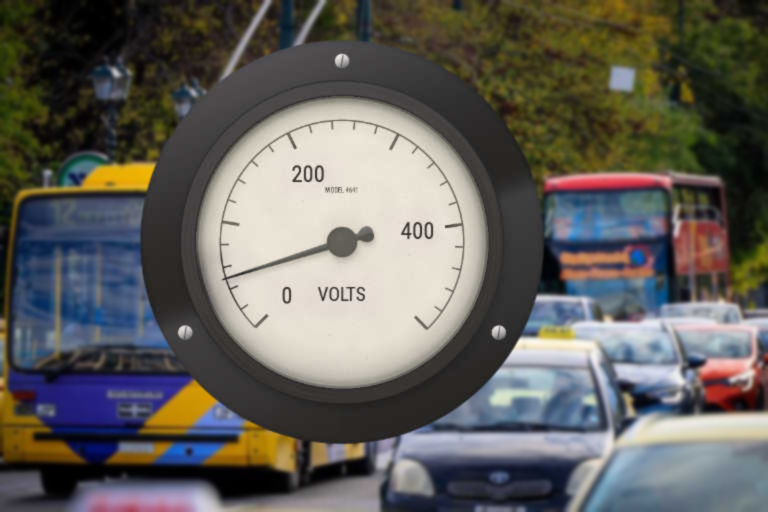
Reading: 50 V
